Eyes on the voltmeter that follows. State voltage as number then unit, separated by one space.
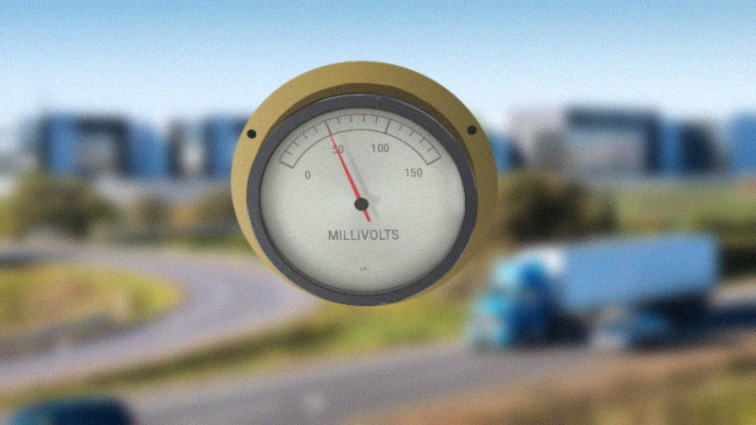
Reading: 50 mV
